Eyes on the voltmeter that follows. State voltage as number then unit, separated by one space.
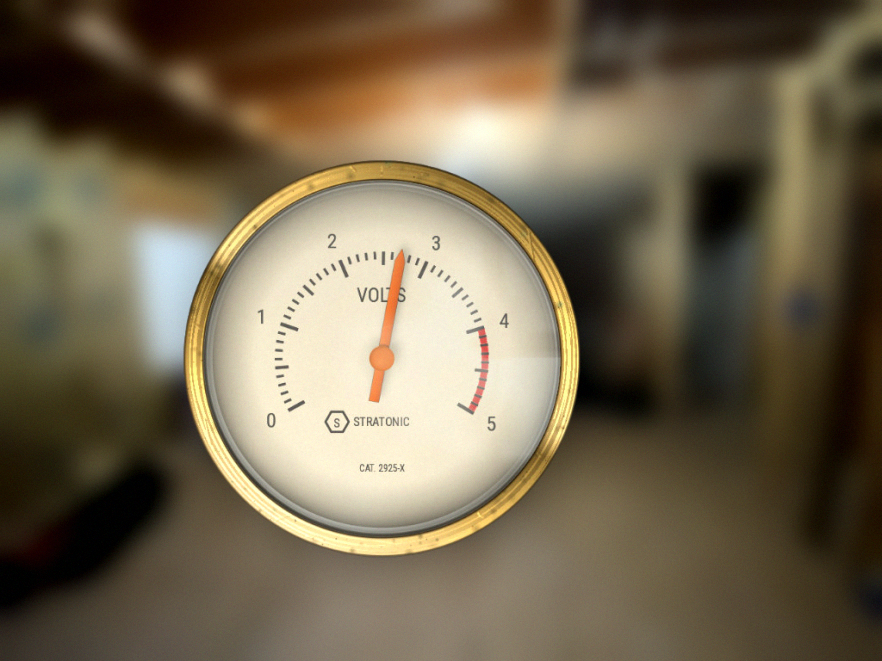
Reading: 2.7 V
